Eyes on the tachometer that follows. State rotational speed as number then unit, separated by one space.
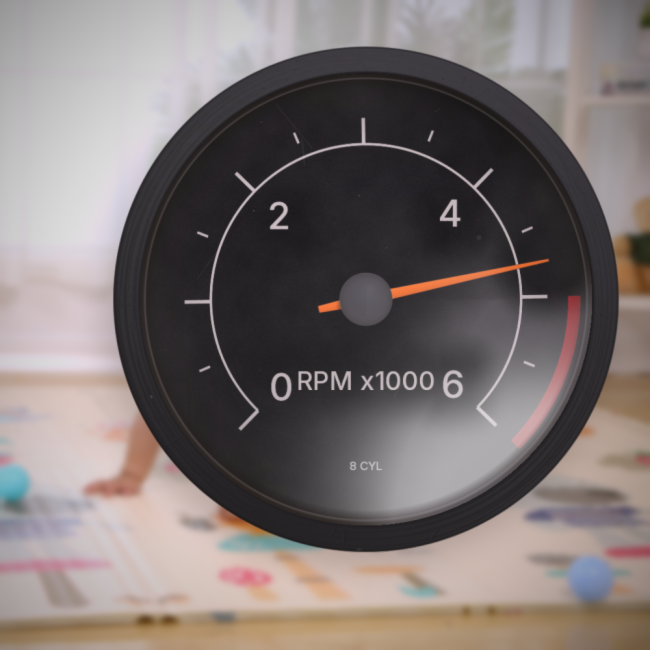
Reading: 4750 rpm
